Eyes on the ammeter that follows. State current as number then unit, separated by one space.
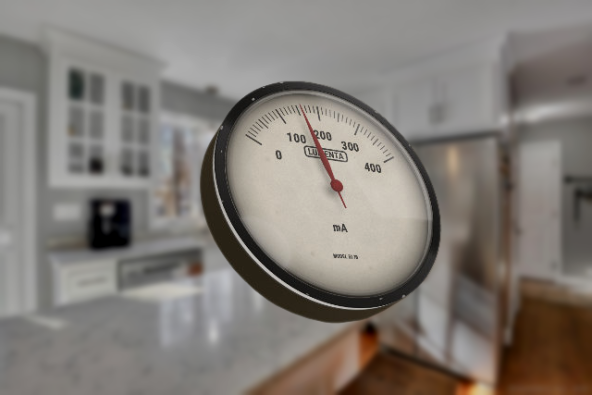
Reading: 150 mA
